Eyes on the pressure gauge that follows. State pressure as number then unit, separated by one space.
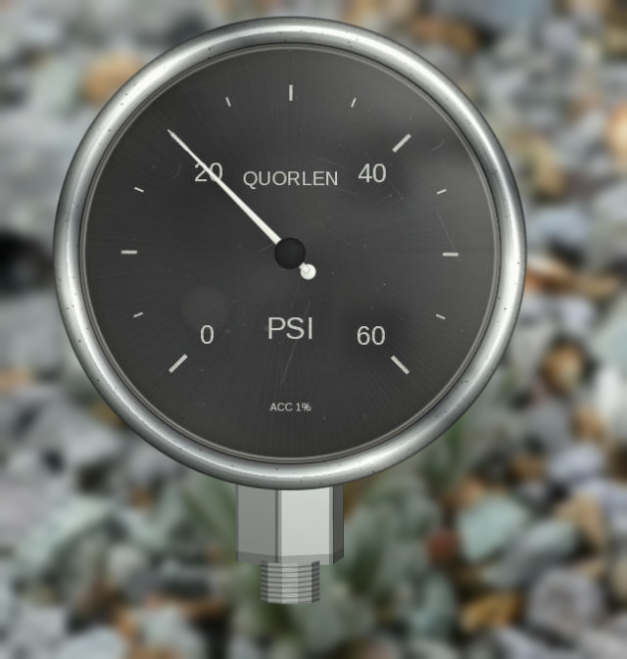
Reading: 20 psi
